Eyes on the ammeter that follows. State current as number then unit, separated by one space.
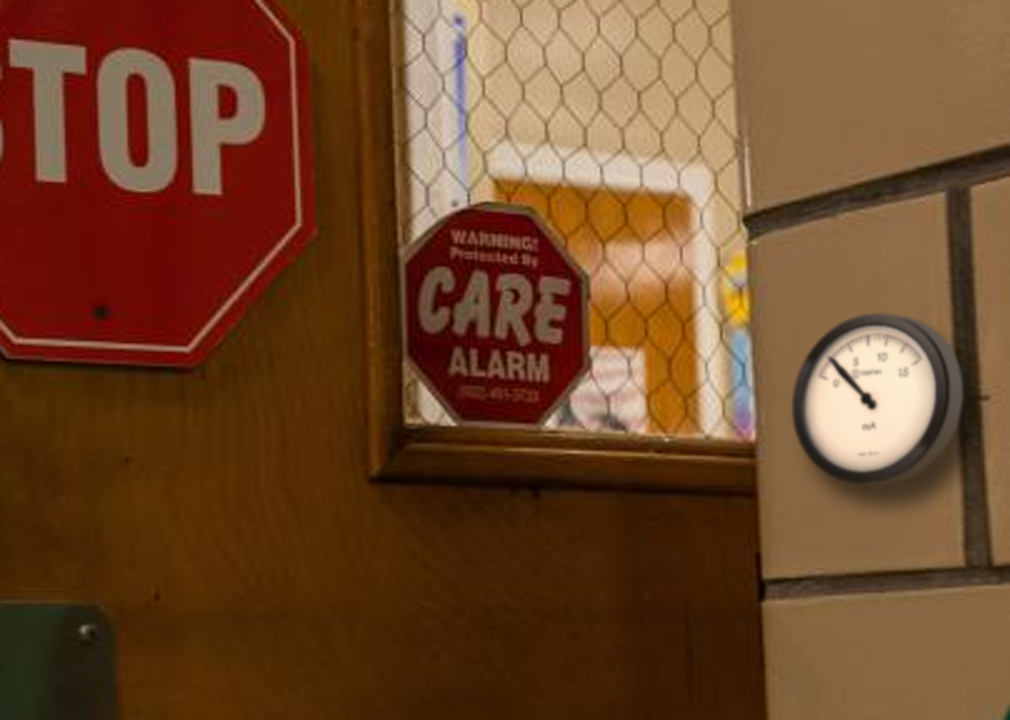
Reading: 2.5 mA
